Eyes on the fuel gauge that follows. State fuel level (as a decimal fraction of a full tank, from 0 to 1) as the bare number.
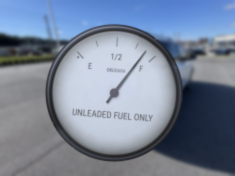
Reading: 0.875
